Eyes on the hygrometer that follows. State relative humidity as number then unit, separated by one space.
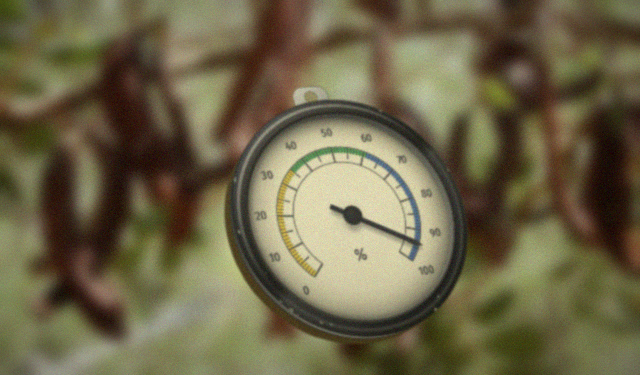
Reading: 95 %
